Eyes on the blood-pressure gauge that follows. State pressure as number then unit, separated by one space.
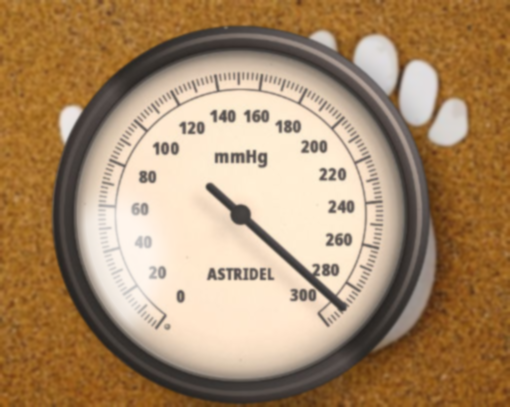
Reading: 290 mmHg
